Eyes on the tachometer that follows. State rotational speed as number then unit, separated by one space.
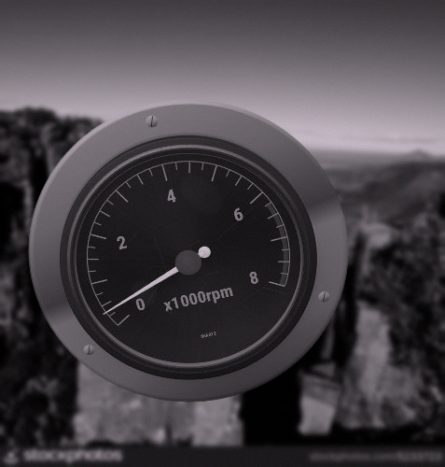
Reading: 375 rpm
